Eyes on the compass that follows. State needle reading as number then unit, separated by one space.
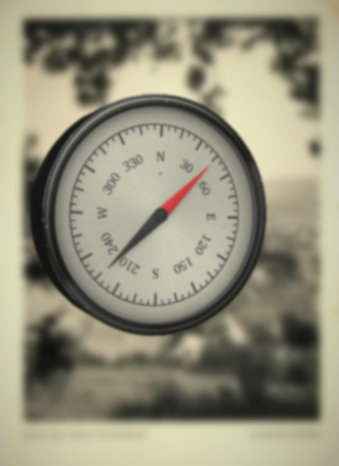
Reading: 45 °
